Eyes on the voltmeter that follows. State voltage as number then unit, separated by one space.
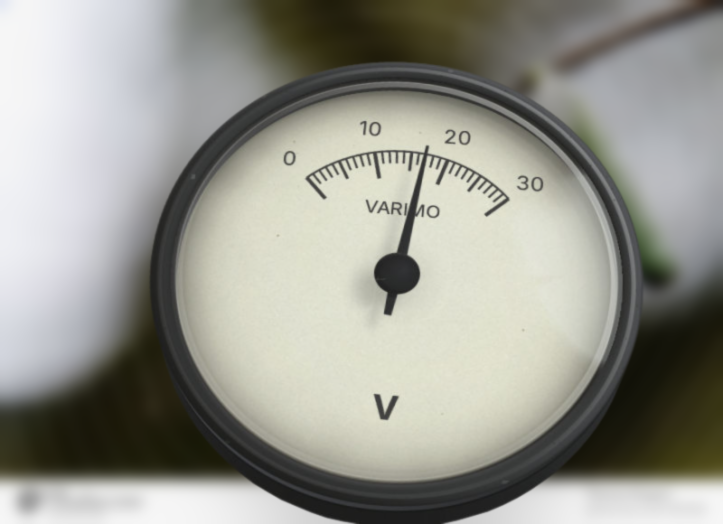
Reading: 17 V
